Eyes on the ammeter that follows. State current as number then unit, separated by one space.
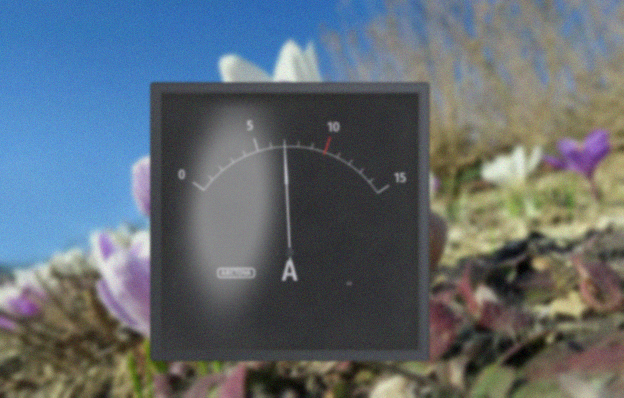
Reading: 7 A
